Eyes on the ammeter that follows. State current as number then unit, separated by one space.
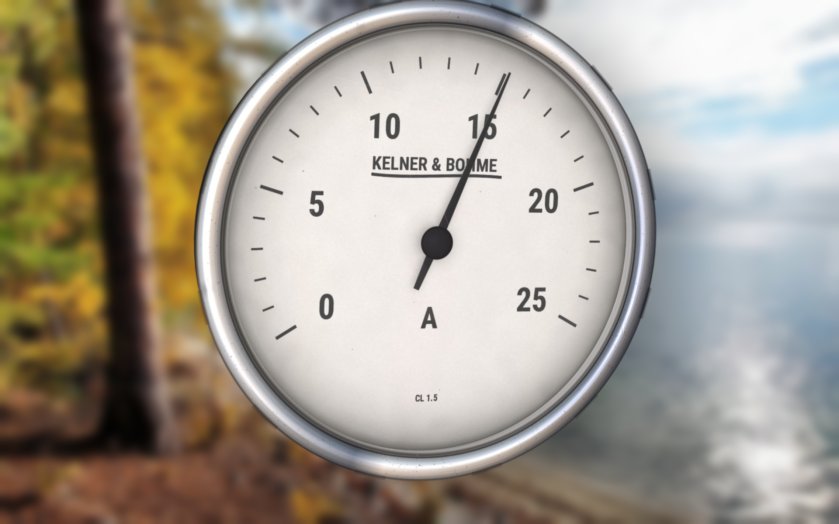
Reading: 15 A
